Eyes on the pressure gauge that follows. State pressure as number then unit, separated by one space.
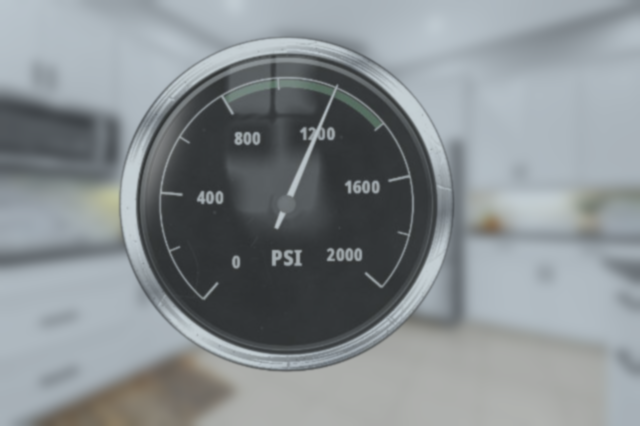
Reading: 1200 psi
